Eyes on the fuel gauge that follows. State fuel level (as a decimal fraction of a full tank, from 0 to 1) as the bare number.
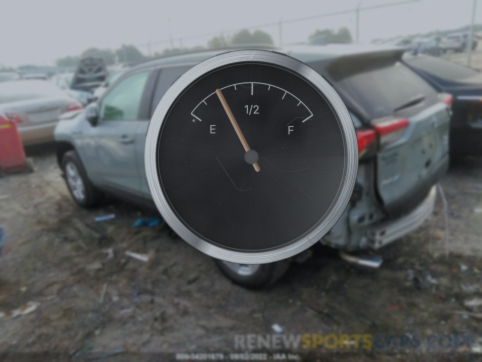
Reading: 0.25
